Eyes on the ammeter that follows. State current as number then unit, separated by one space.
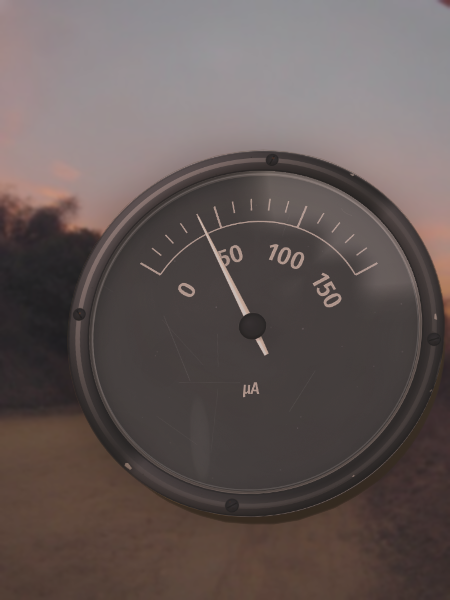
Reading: 40 µA
